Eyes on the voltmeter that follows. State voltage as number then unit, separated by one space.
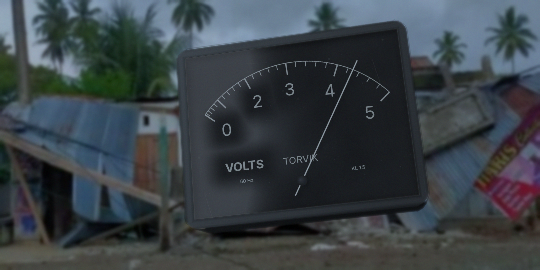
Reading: 4.3 V
